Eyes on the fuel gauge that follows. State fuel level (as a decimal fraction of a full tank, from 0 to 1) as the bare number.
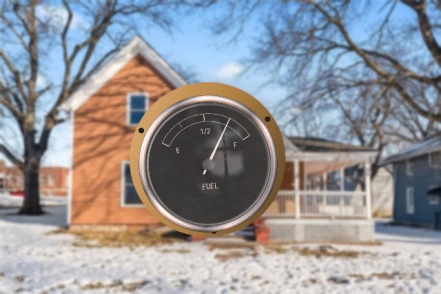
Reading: 0.75
